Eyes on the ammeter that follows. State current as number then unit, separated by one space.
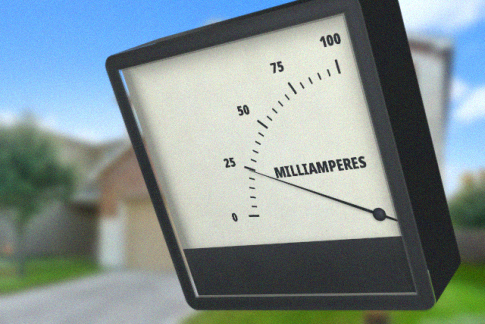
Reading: 25 mA
